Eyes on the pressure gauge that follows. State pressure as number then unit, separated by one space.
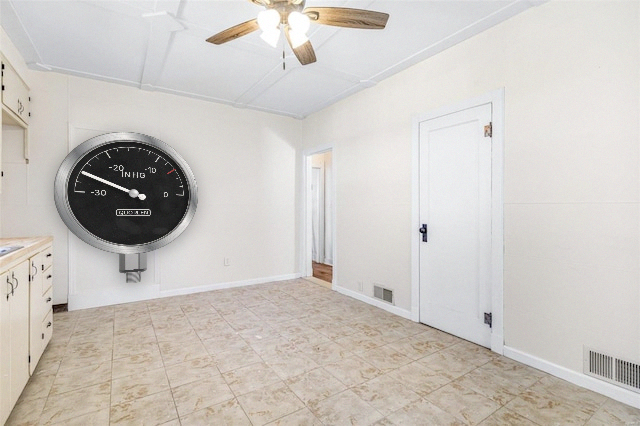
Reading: -26 inHg
